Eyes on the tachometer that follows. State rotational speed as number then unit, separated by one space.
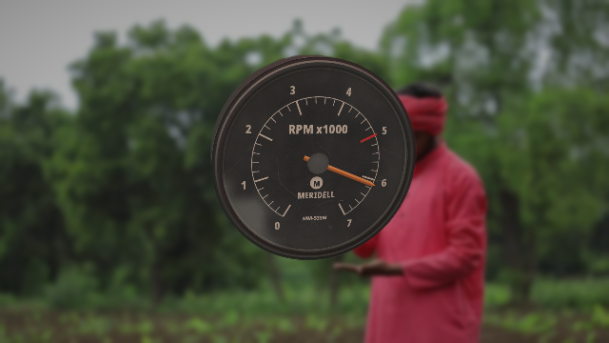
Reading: 6100 rpm
